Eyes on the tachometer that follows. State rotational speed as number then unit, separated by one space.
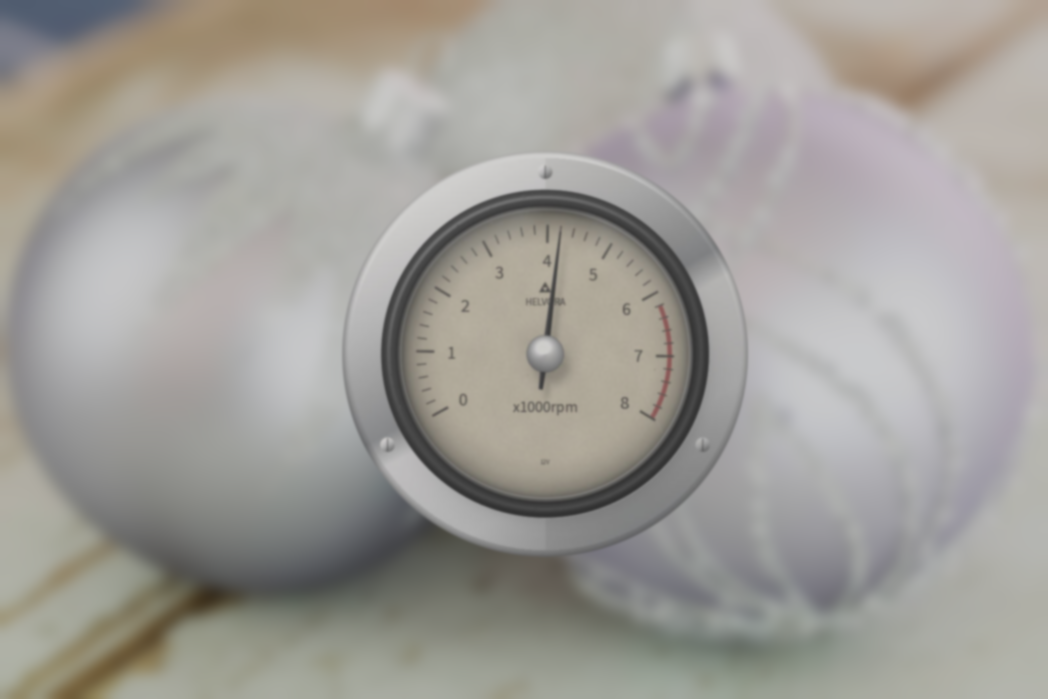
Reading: 4200 rpm
